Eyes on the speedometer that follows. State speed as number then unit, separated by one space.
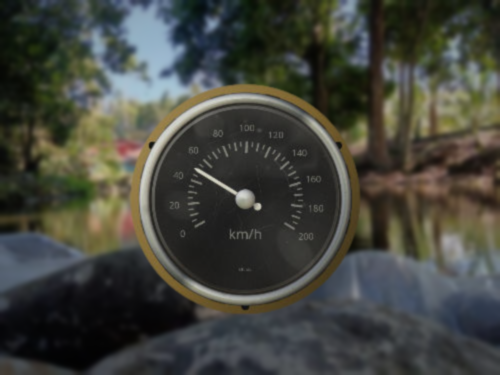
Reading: 50 km/h
